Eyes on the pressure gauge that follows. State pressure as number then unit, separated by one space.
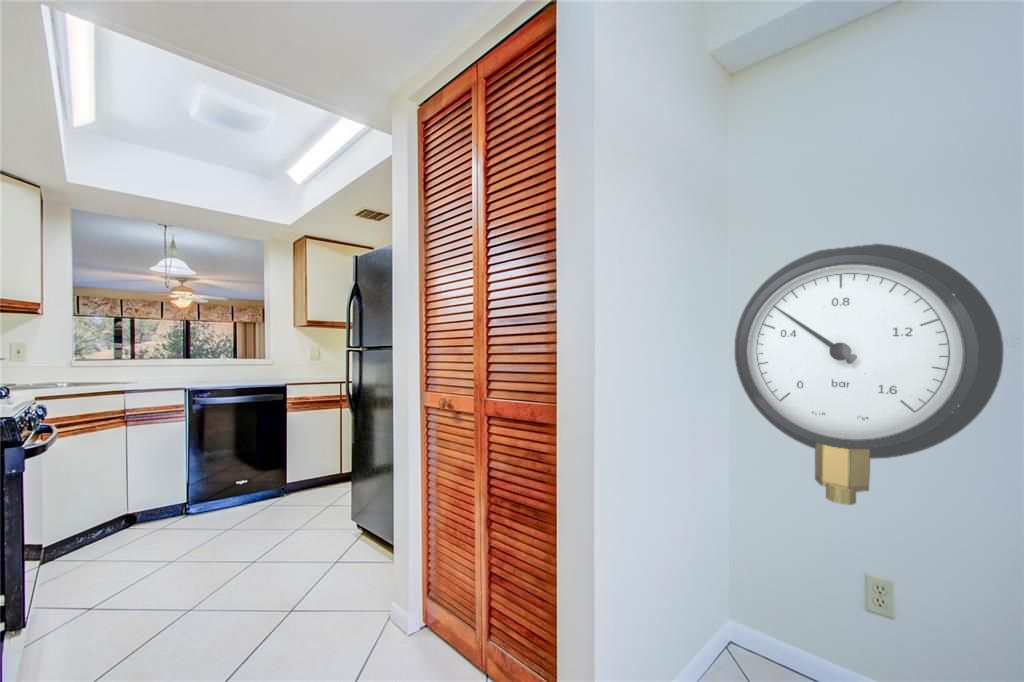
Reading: 0.5 bar
